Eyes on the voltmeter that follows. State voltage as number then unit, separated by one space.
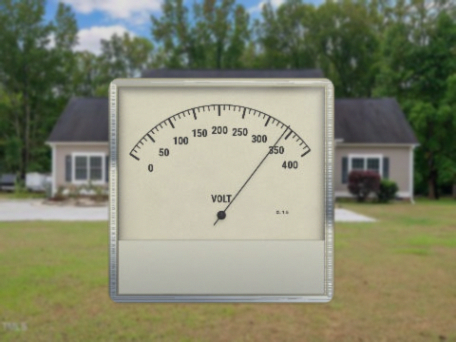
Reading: 340 V
